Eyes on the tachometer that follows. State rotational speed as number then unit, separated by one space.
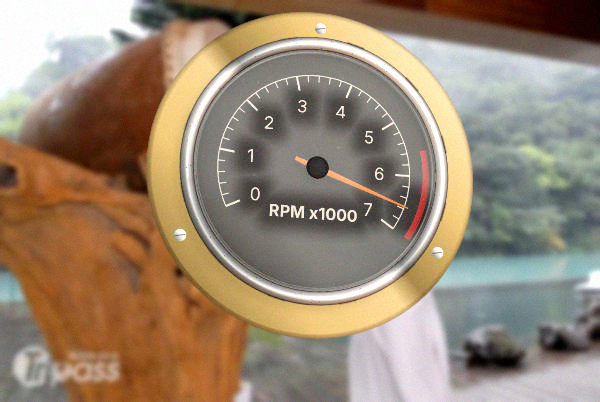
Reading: 6600 rpm
